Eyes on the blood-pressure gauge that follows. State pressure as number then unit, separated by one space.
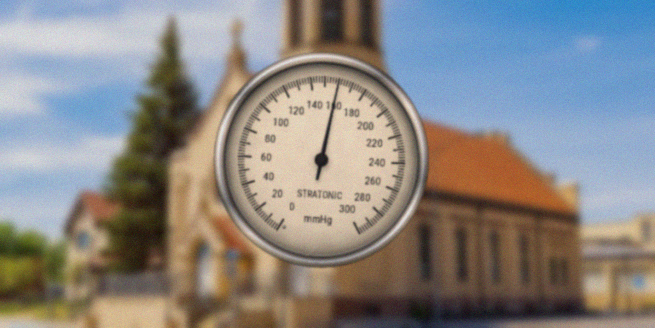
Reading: 160 mmHg
